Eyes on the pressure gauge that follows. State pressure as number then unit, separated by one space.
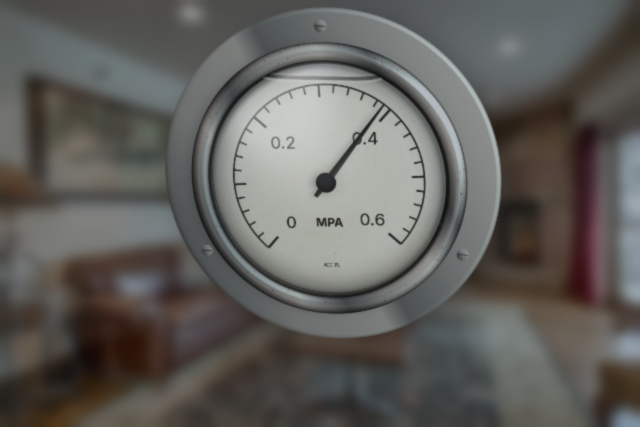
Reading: 0.39 MPa
